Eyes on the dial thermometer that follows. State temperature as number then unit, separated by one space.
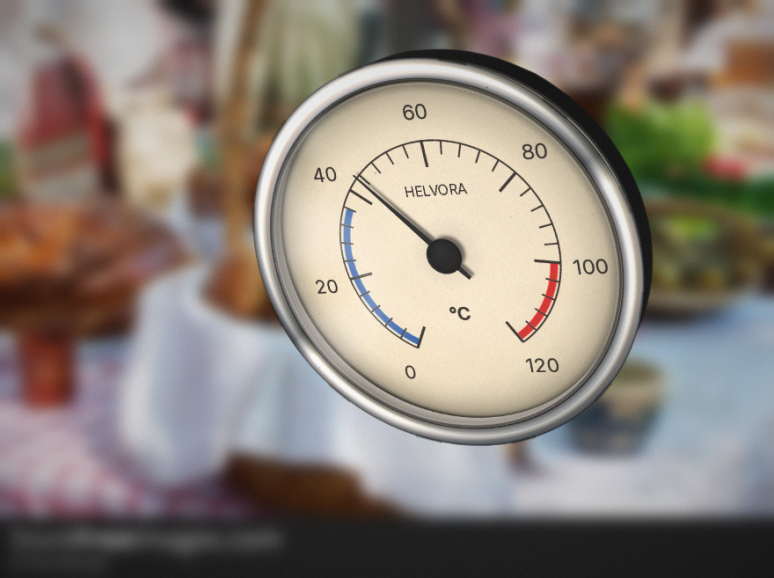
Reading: 44 °C
